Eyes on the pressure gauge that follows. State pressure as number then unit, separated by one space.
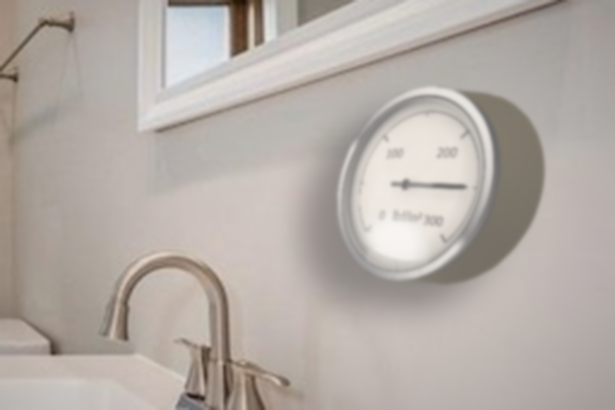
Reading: 250 psi
